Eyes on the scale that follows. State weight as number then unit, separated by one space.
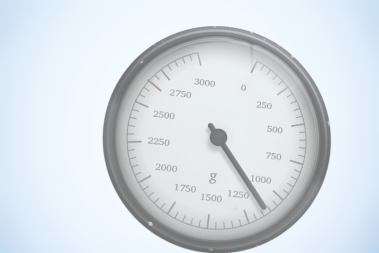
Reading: 1125 g
